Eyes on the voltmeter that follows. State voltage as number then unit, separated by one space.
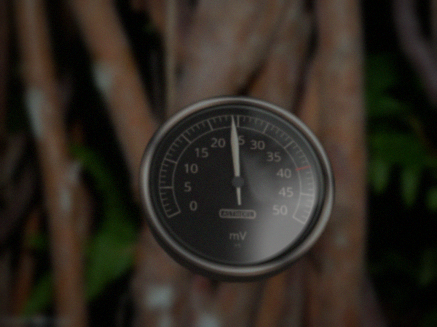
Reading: 24 mV
